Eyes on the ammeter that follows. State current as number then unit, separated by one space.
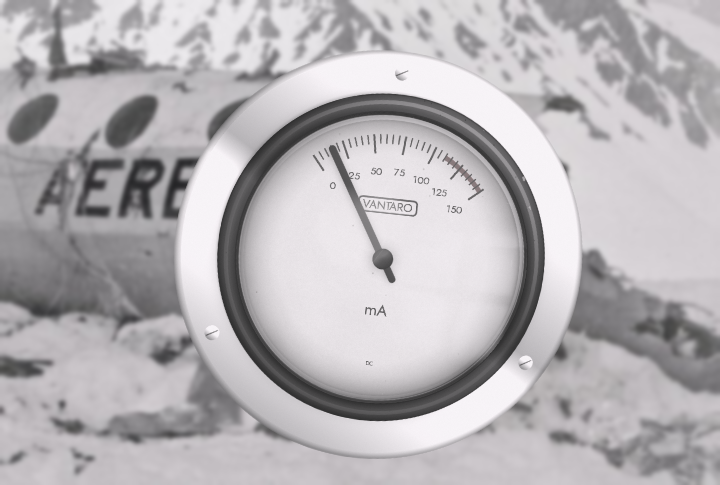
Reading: 15 mA
